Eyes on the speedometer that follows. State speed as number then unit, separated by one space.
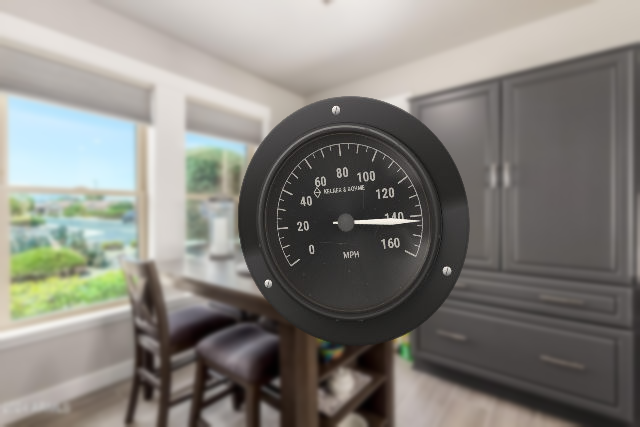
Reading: 142.5 mph
